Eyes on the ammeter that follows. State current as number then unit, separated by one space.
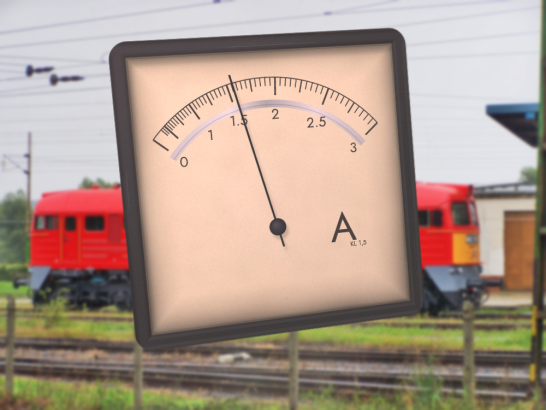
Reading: 1.55 A
